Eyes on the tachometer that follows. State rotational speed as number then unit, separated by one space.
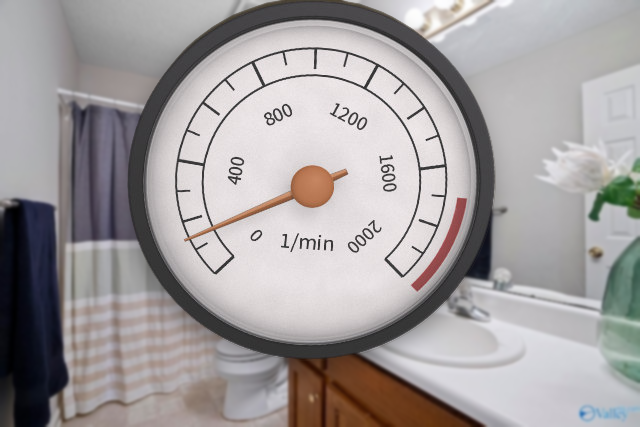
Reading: 150 rpm
